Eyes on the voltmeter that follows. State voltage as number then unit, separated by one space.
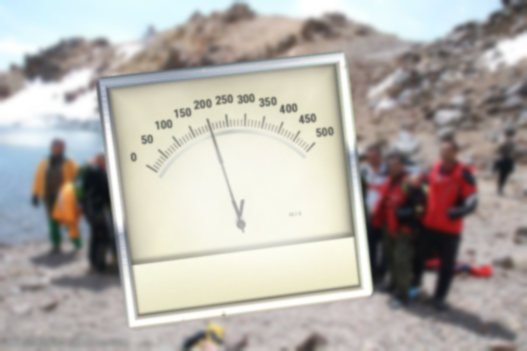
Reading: 200 V
